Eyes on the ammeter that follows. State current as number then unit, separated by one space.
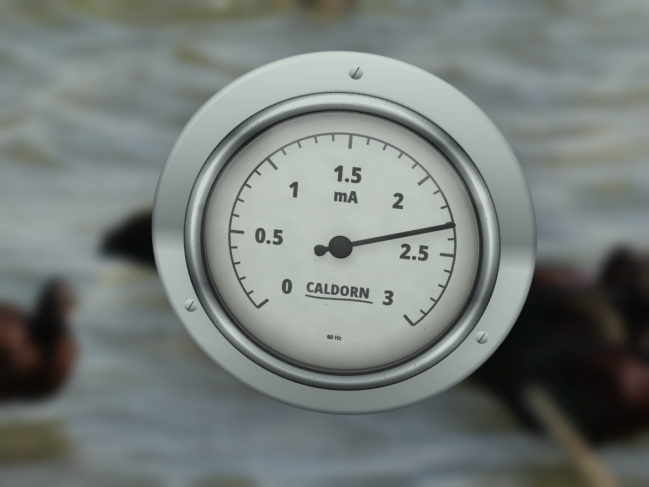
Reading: 2.3 mA
